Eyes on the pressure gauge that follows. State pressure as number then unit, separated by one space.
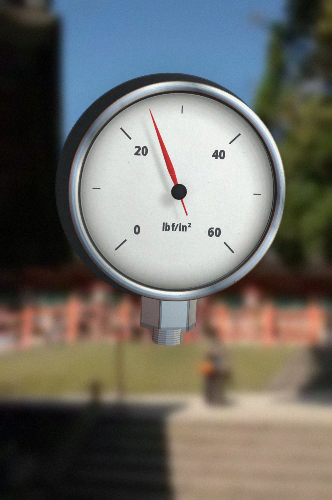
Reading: 25 psi
